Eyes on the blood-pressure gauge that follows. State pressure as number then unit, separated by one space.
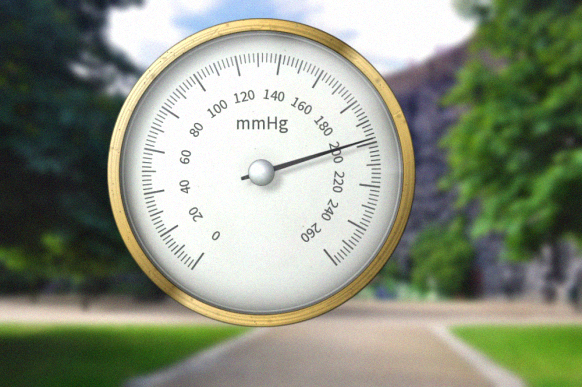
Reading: 198 mmHg
